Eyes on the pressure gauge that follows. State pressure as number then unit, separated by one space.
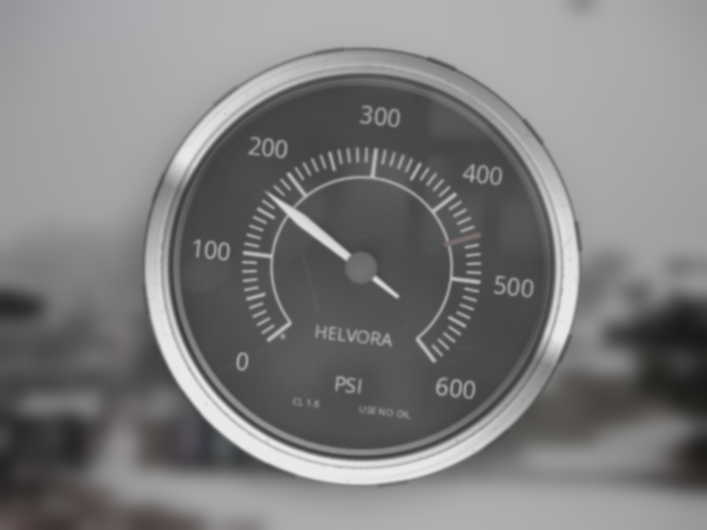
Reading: 170 psi
